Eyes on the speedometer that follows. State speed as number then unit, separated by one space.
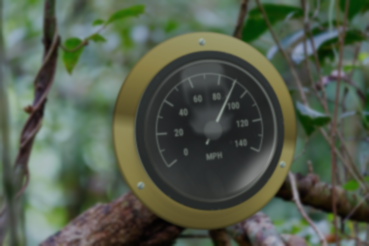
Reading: 90 mph
